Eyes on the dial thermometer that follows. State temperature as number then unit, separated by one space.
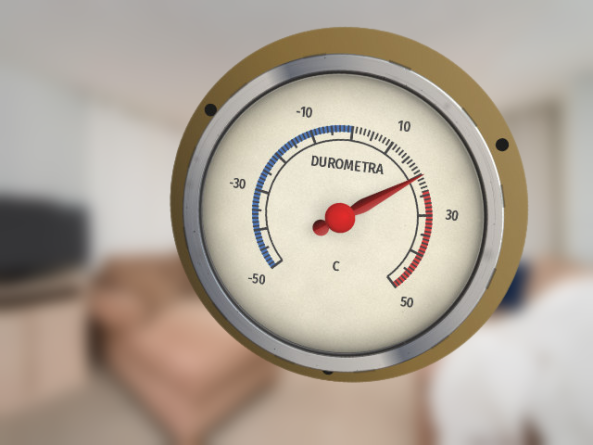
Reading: 20 °C
